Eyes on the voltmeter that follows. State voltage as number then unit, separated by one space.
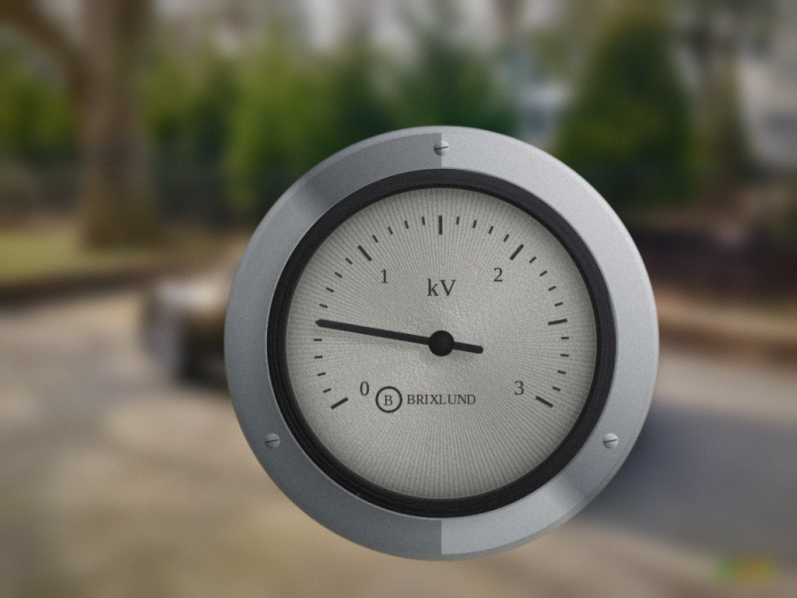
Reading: 0.5 kV
